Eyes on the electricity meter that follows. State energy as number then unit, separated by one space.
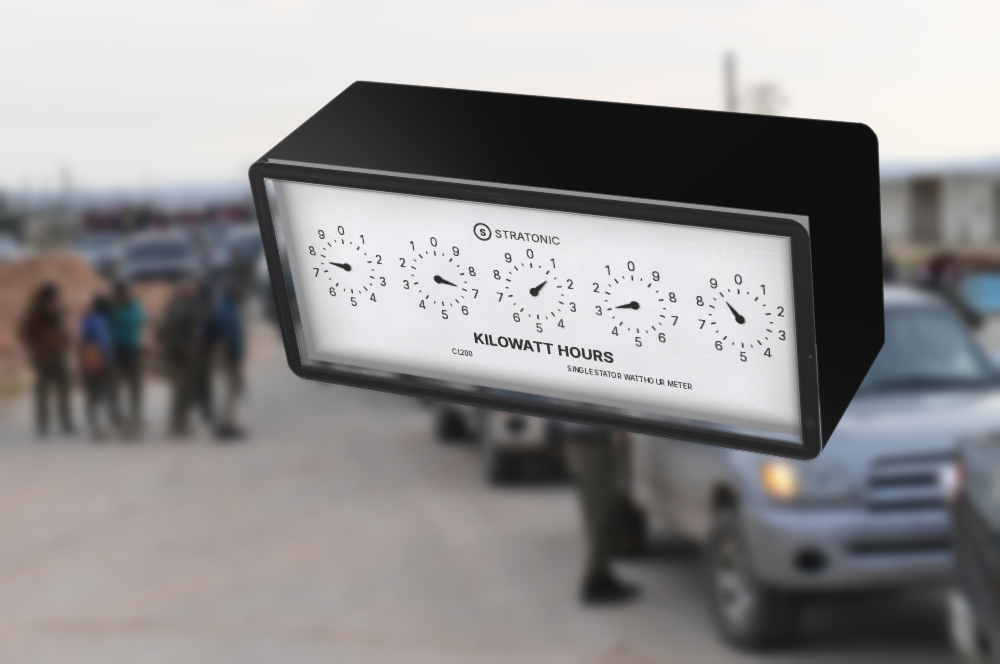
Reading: 77129 kWh
